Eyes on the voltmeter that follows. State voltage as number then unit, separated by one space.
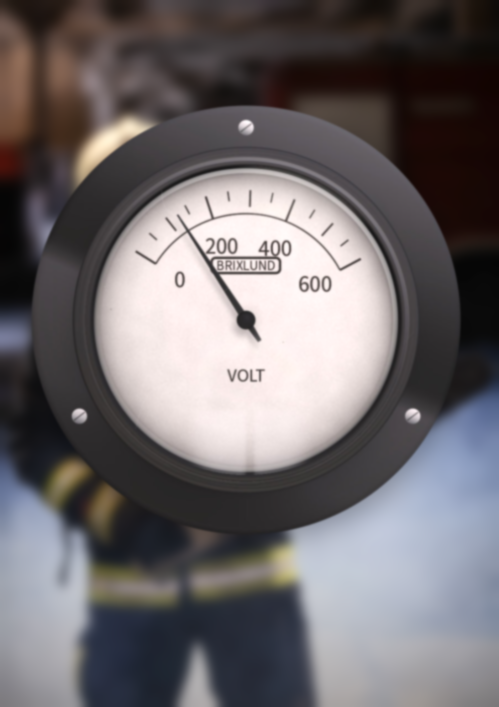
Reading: 125 V
